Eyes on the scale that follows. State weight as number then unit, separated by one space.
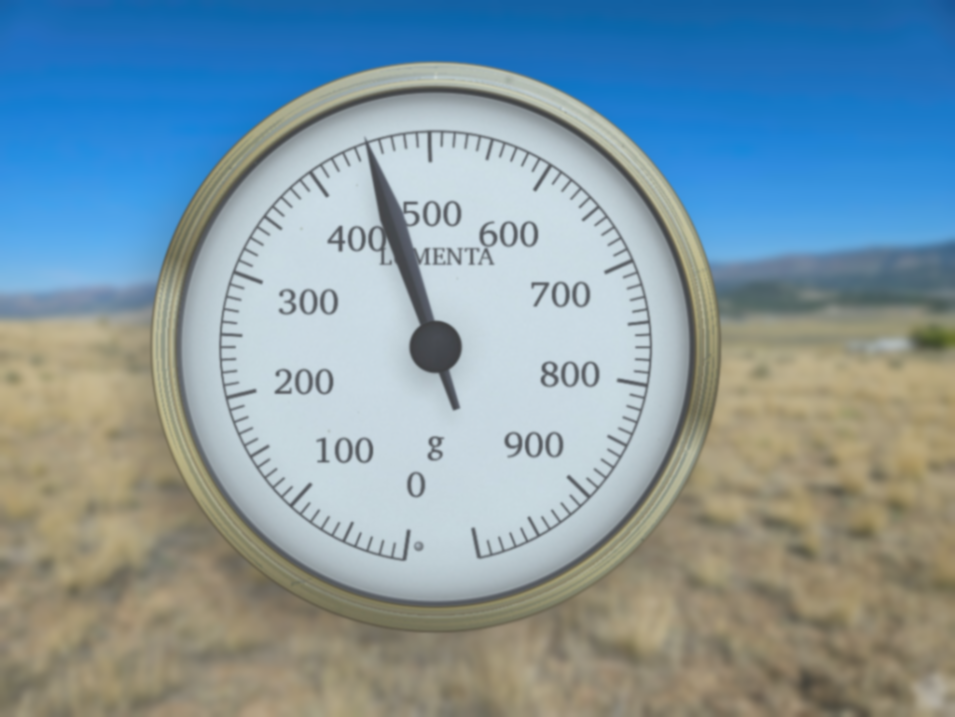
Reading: 450 g
